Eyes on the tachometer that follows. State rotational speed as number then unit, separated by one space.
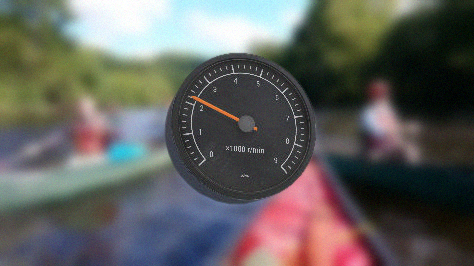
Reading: 2200 rpm
